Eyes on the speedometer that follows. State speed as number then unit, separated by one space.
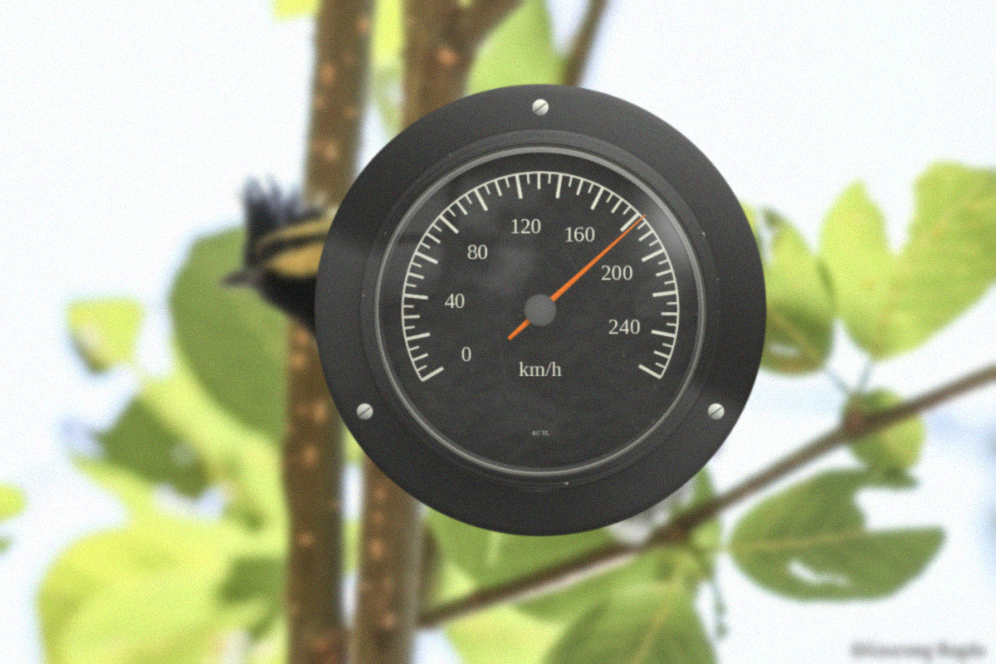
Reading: 182.5 km/h
